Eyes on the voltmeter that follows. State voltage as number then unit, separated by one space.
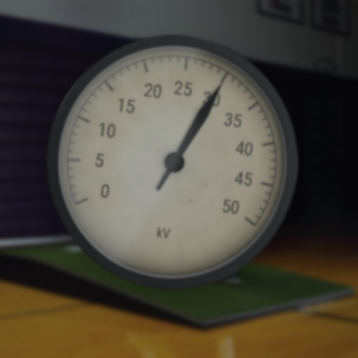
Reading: 30 kV
